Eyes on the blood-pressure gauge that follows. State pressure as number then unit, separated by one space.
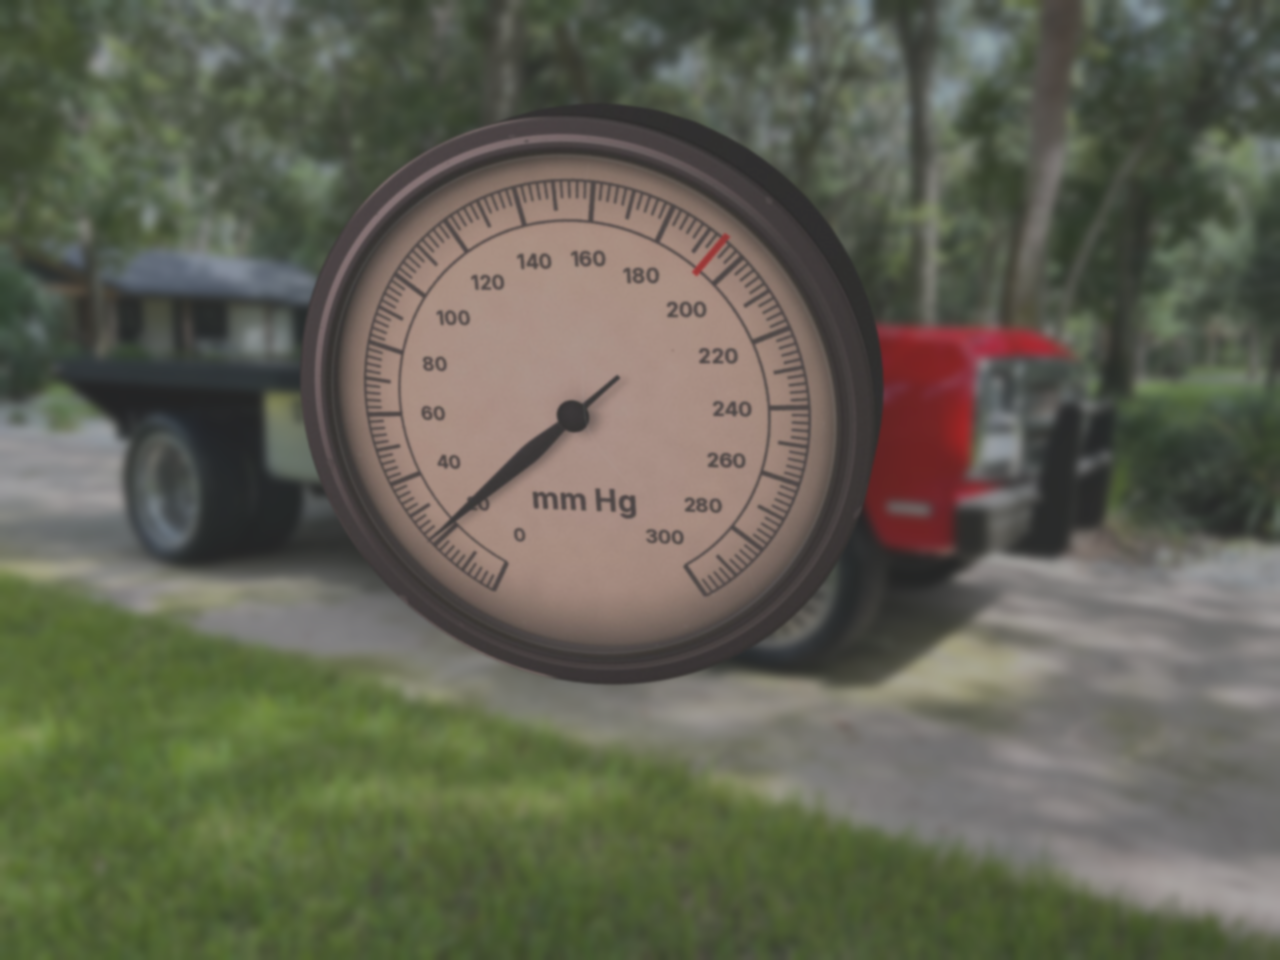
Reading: 22 mmHg
